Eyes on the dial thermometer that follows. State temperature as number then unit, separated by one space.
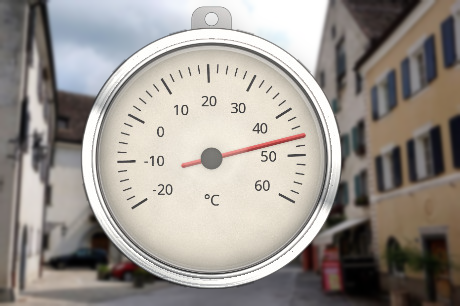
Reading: 46 °C
